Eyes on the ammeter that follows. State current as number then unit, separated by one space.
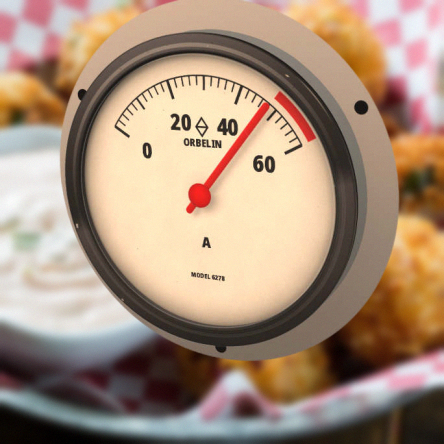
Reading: 48 A
